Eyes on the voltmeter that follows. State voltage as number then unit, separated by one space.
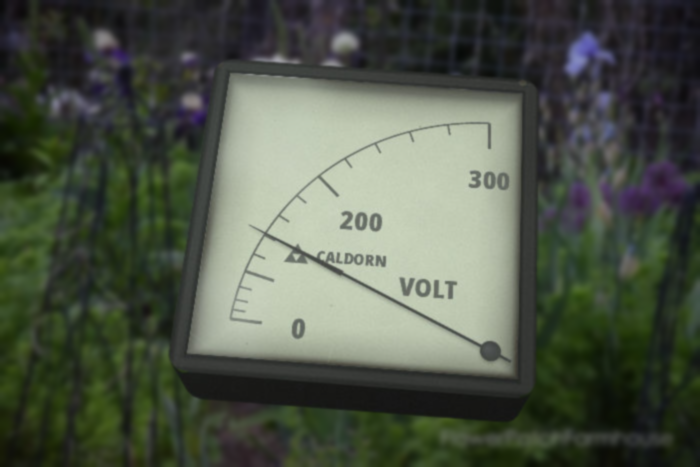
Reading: 140 V
